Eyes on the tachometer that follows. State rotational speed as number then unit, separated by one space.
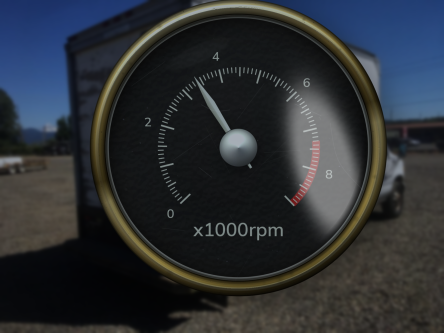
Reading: 3400 rpm
